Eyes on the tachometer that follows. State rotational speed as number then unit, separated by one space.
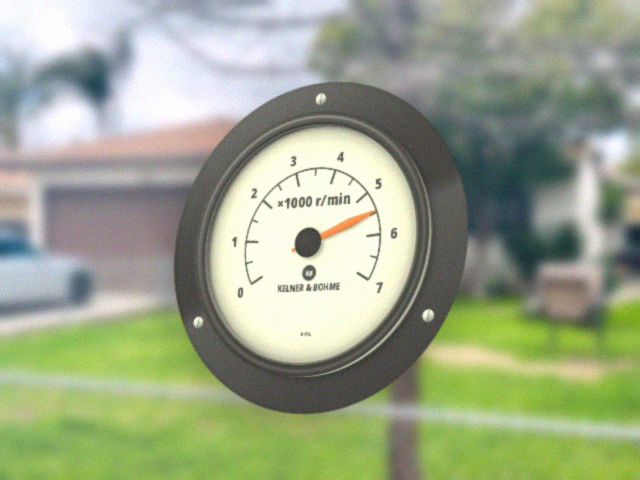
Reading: 5500 rpm
